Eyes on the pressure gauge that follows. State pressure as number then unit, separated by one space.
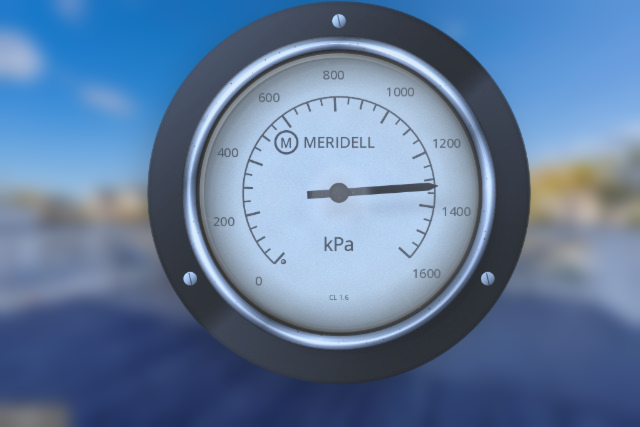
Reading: 1325 kPa
